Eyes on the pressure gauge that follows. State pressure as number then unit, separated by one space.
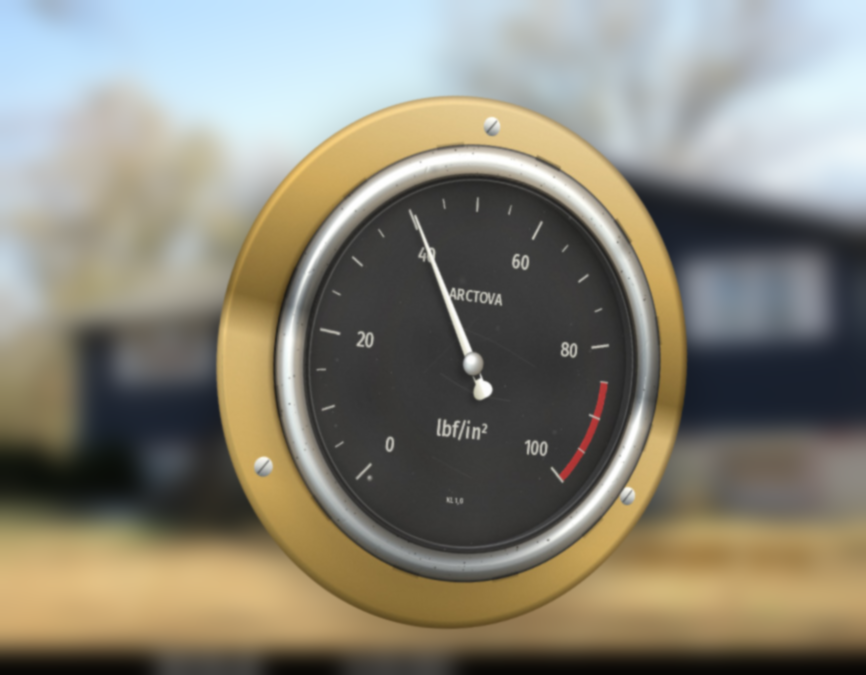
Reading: 40 psi
